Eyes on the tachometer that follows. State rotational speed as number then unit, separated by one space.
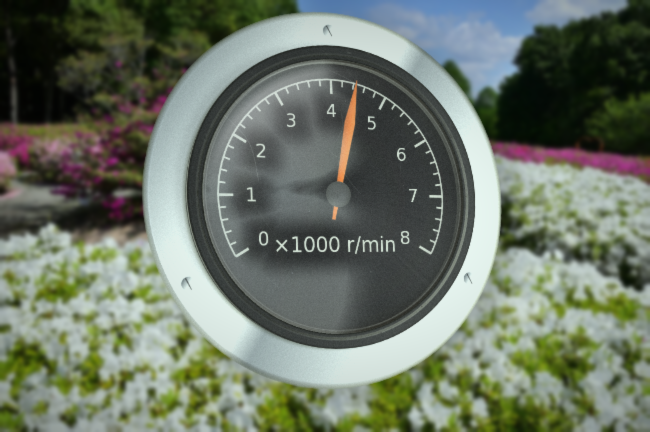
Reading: 4400 rpm
